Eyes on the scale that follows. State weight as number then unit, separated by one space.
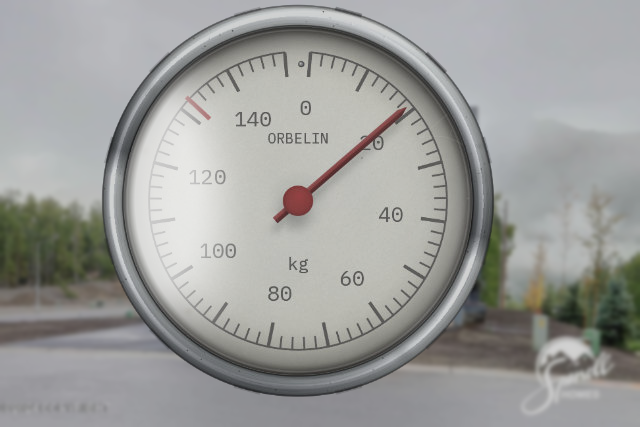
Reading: 19 kg
